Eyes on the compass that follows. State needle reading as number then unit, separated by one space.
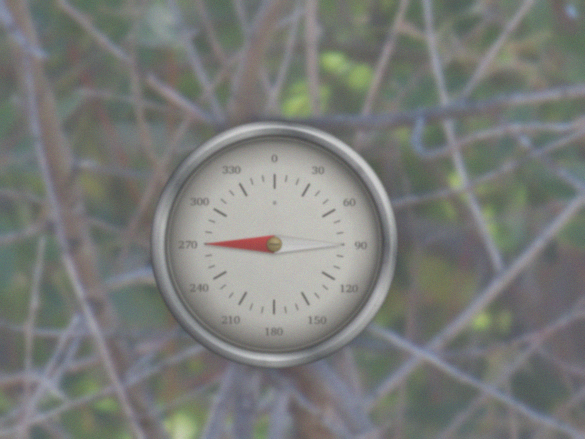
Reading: 270 °
